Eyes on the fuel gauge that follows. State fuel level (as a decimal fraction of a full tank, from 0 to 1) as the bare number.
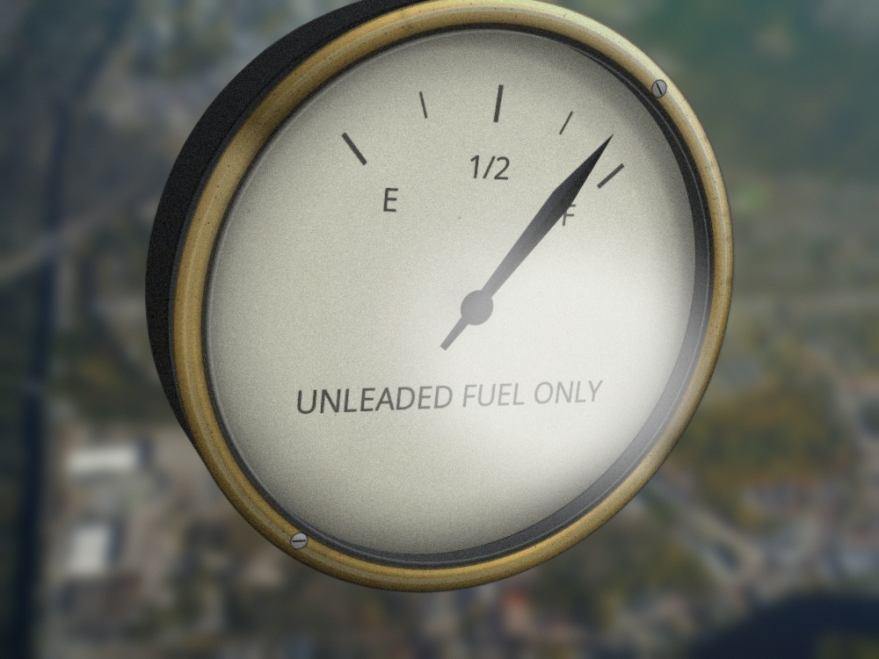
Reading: 0.875
